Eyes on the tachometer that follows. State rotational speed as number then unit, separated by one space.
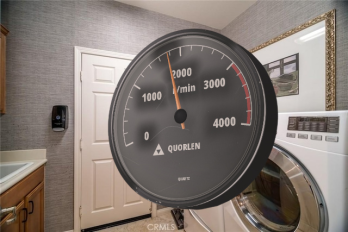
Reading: 1800 rpm
